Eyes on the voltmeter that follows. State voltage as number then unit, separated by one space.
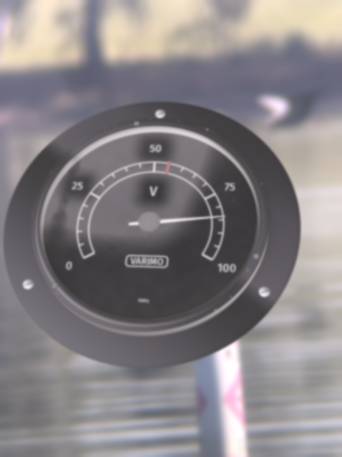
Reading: 85 V
